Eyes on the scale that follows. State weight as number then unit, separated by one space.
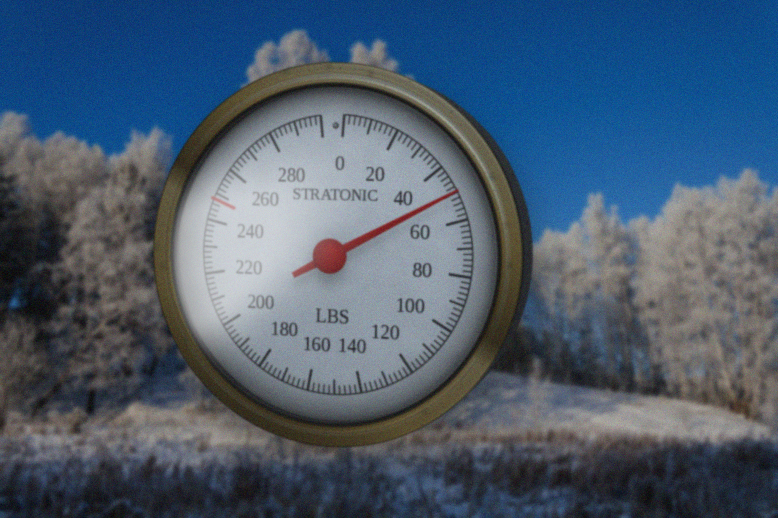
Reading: 50 lb
